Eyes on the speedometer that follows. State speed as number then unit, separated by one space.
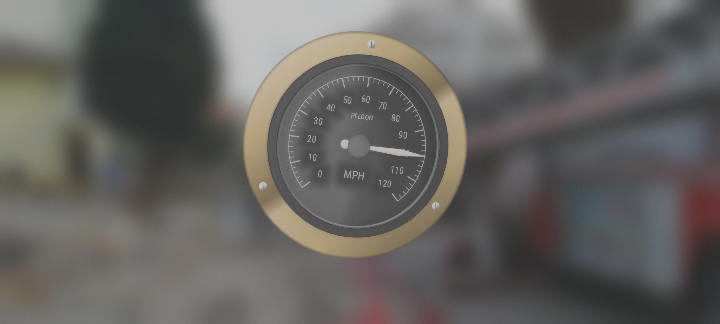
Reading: 100 mph
